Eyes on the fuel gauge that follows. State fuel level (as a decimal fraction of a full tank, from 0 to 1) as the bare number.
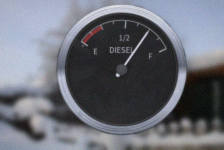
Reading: 0.75
